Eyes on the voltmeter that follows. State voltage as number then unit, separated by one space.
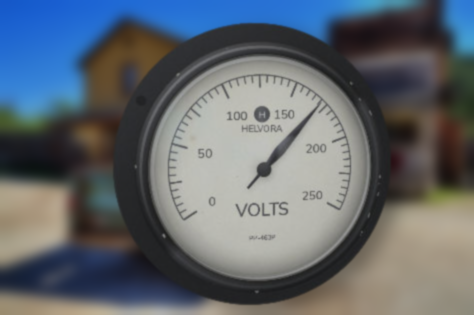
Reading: 170 V
